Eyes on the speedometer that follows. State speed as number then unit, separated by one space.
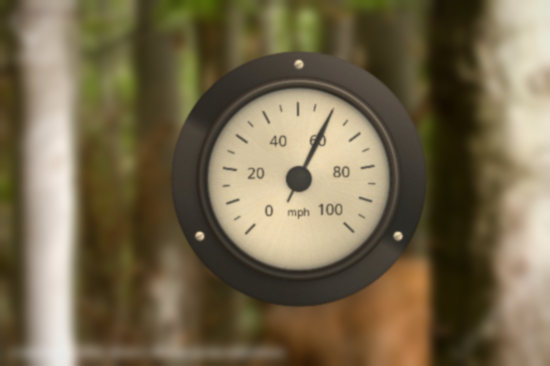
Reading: 60 mph
